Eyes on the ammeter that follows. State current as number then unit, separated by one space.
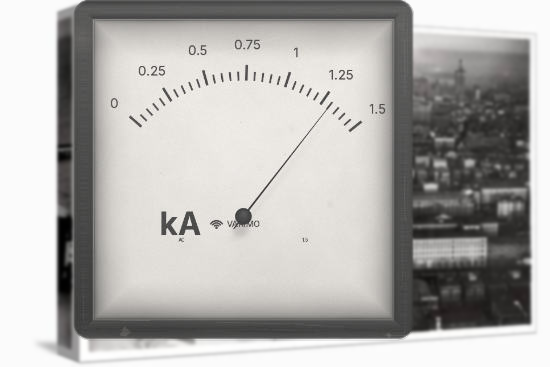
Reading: 1.3 kA
